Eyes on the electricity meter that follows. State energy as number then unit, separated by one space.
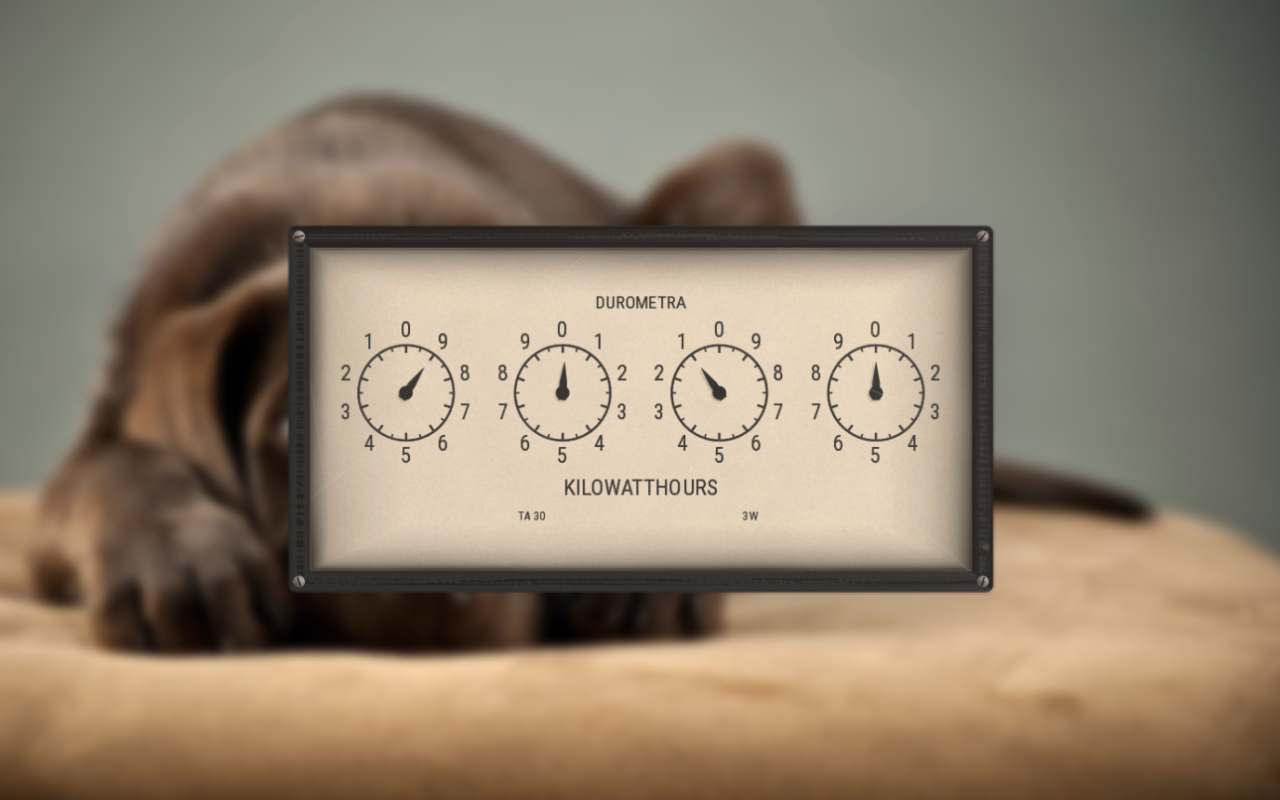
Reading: 9010 kWh
